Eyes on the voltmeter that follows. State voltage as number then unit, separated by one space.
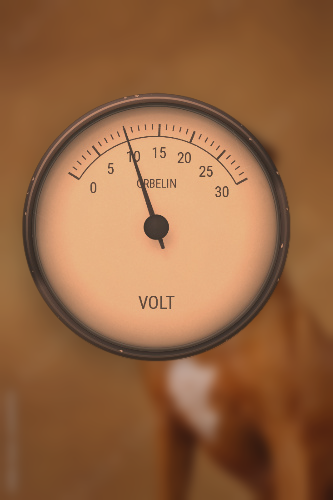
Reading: 10 V
